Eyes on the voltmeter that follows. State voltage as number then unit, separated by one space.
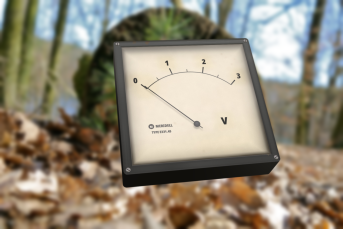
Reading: 0 V
